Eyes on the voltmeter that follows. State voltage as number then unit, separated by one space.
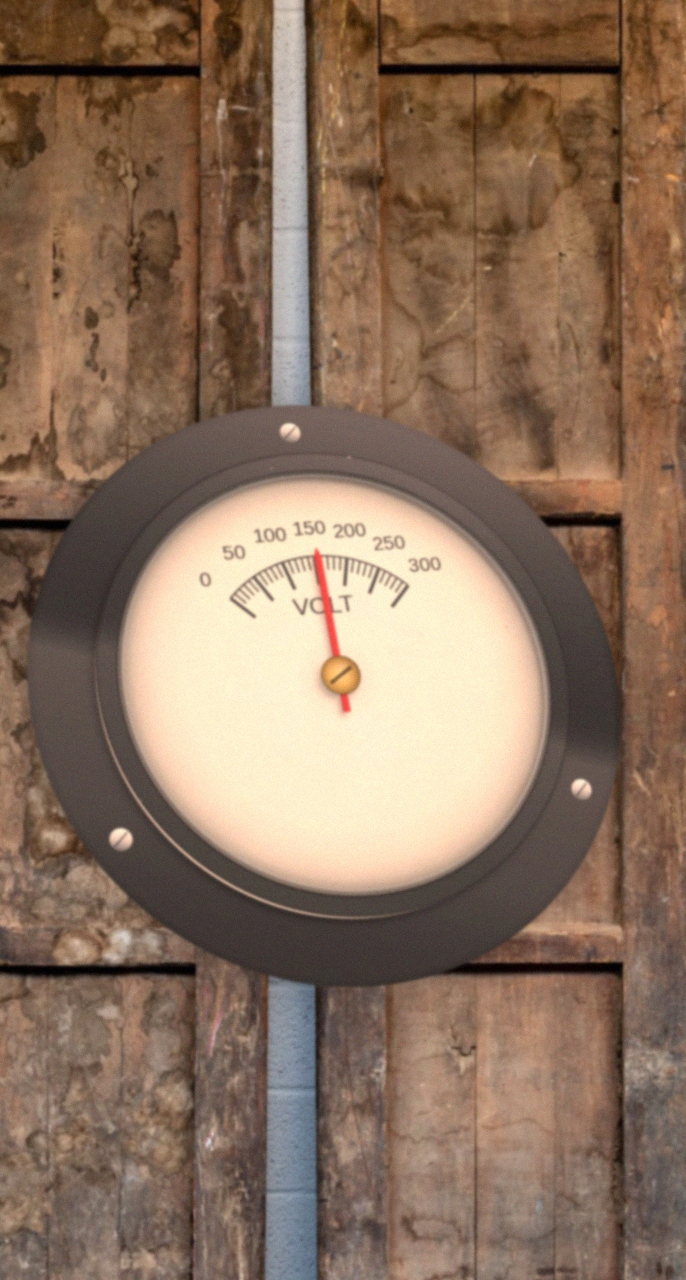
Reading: 150 V
